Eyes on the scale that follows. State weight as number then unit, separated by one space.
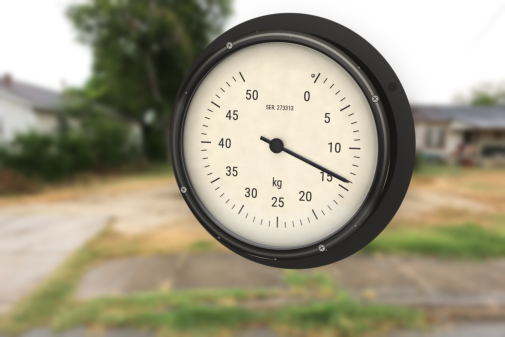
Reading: 14 kg
